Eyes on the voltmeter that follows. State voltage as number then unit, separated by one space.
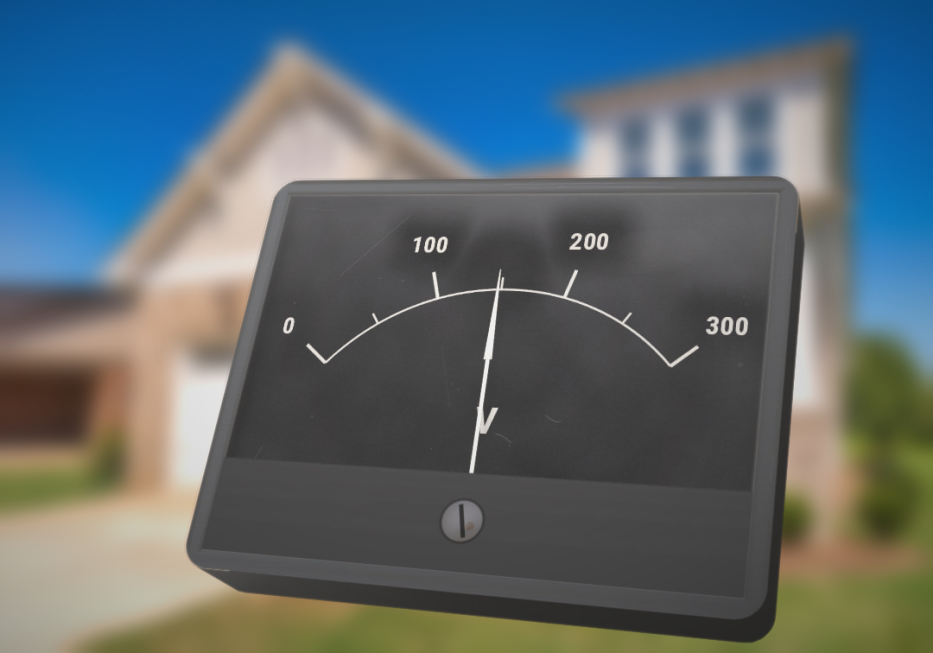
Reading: 150 V
